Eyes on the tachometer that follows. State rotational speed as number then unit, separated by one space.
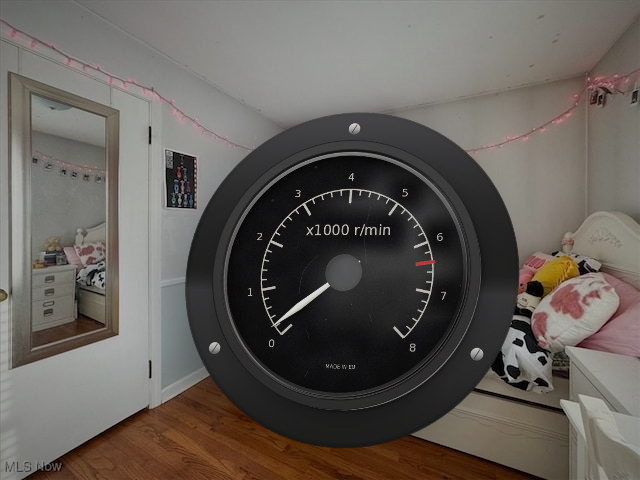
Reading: 200 rpm
